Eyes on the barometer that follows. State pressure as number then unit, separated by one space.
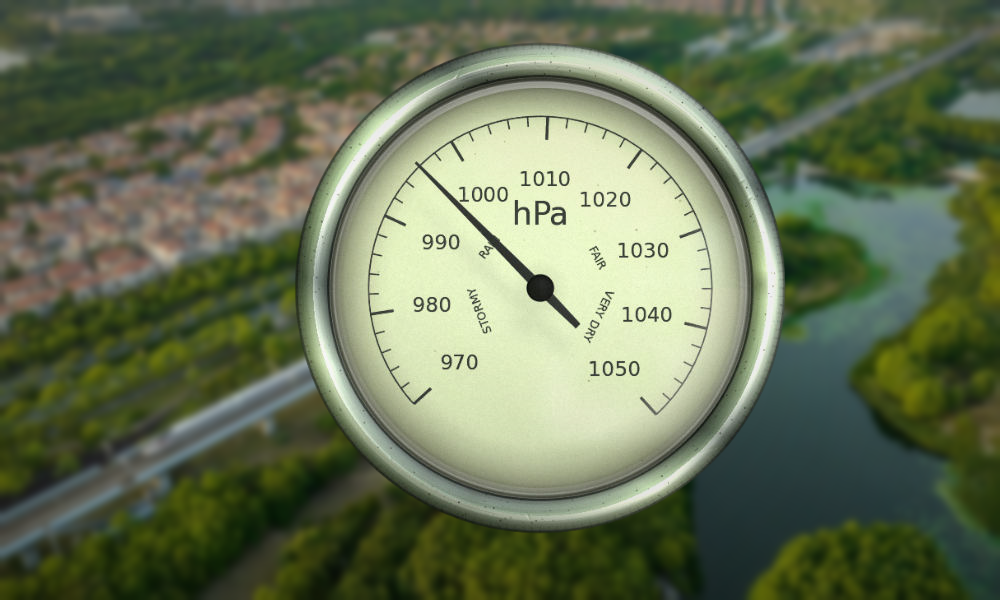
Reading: 996 hPa
